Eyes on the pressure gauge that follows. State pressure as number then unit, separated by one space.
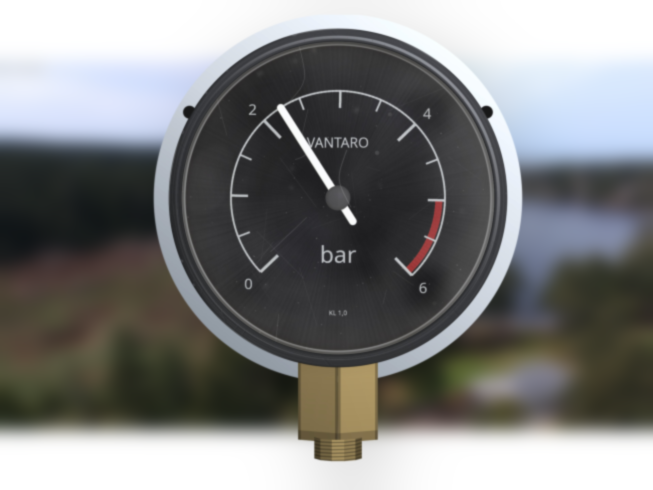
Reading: 2.25 bar
